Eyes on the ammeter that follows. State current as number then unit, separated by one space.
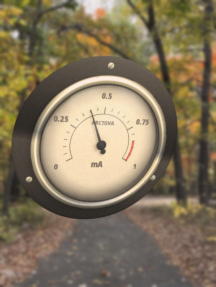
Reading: 0.4 mA
